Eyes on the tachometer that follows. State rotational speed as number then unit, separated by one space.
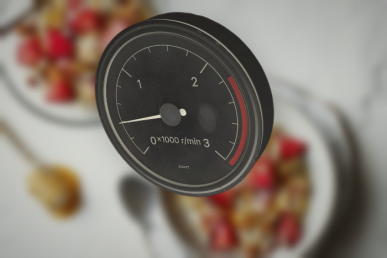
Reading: 400 rpm
